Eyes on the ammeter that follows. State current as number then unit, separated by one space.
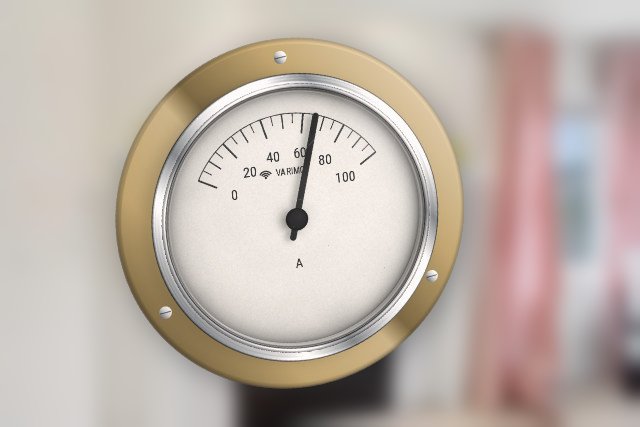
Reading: 65 A
